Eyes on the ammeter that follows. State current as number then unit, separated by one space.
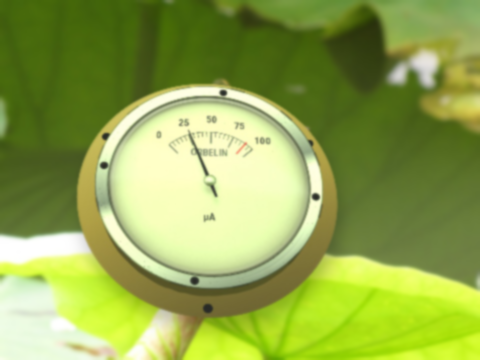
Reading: 25 µA
